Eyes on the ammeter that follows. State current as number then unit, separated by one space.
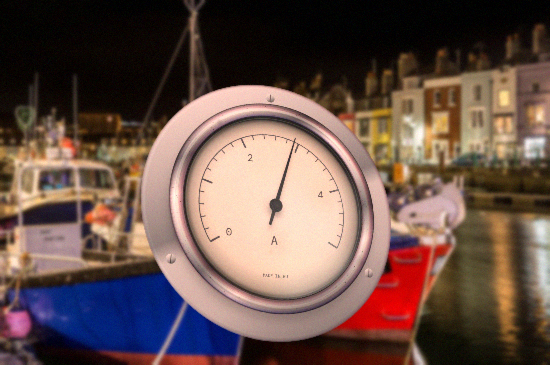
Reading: 2.9 A
